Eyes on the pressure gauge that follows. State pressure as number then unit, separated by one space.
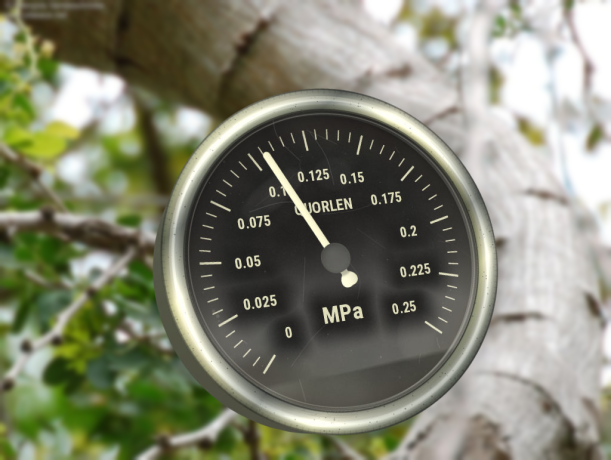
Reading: 0.105 MPa
